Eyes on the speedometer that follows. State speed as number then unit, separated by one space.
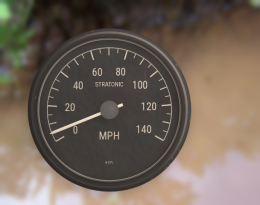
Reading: 5 mph
